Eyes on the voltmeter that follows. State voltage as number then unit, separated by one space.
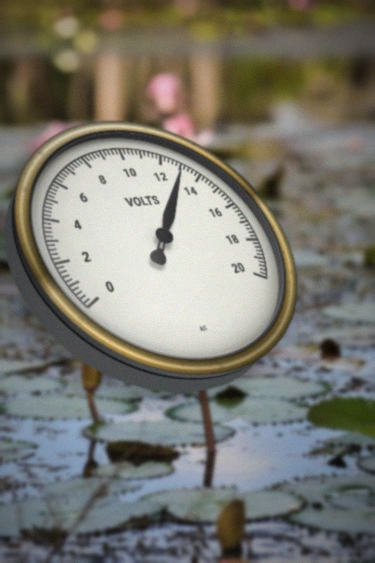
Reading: 13 V
